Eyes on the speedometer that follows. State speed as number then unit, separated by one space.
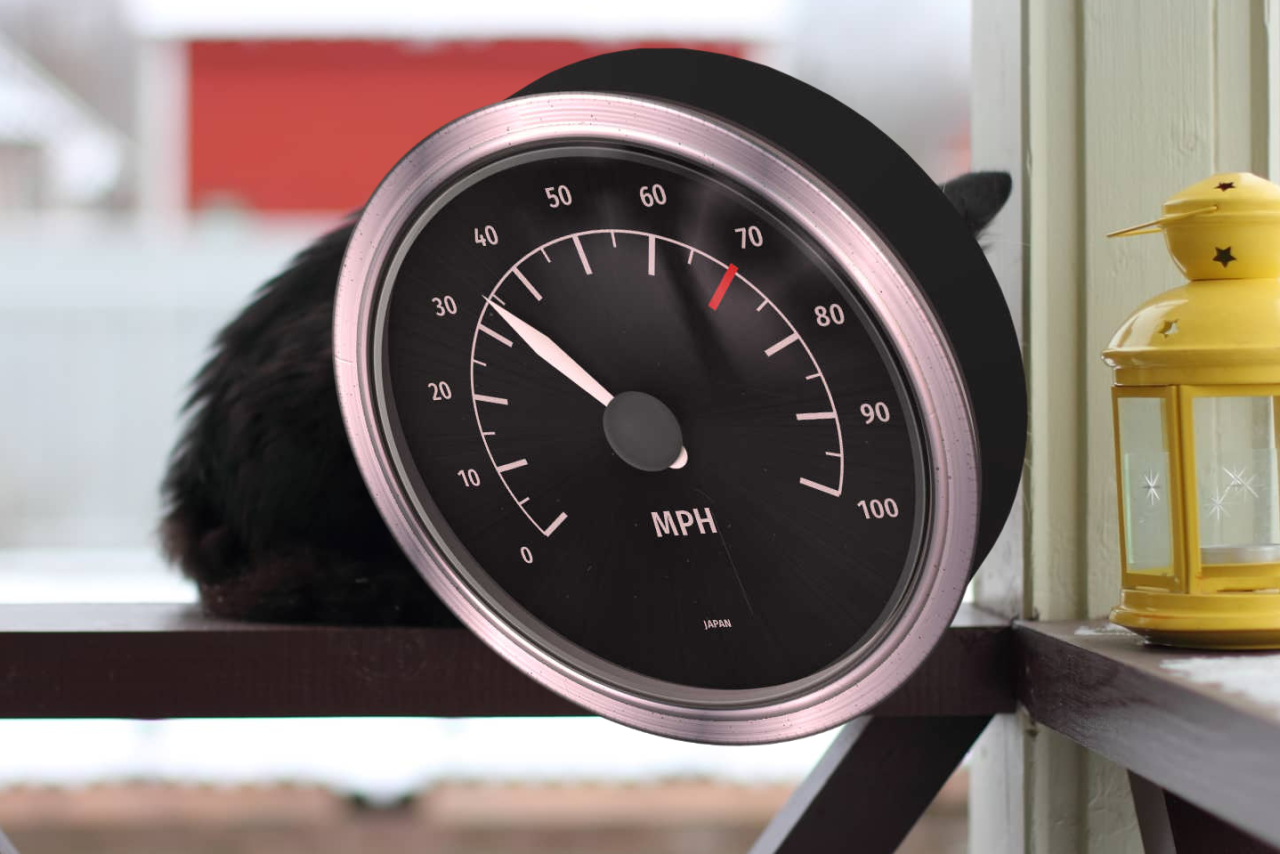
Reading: 35 mph
